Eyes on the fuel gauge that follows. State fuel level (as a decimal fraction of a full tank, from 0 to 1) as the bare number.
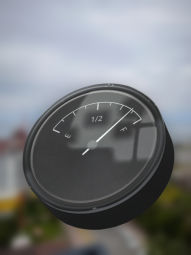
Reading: 0.875
